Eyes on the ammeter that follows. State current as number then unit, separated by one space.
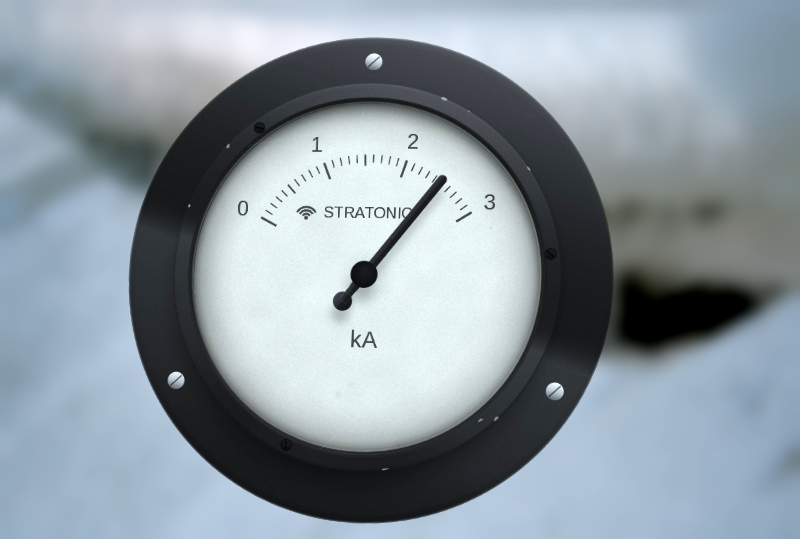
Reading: 2.5 kA
